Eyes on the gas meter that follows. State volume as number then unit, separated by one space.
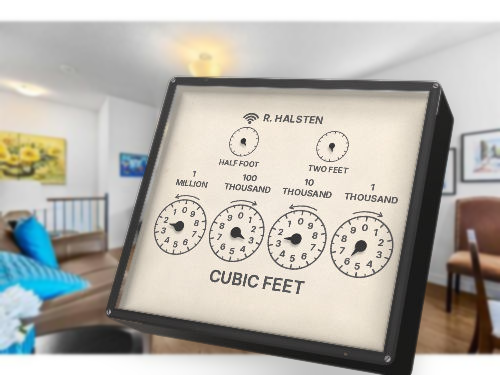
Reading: 232600 ft³
